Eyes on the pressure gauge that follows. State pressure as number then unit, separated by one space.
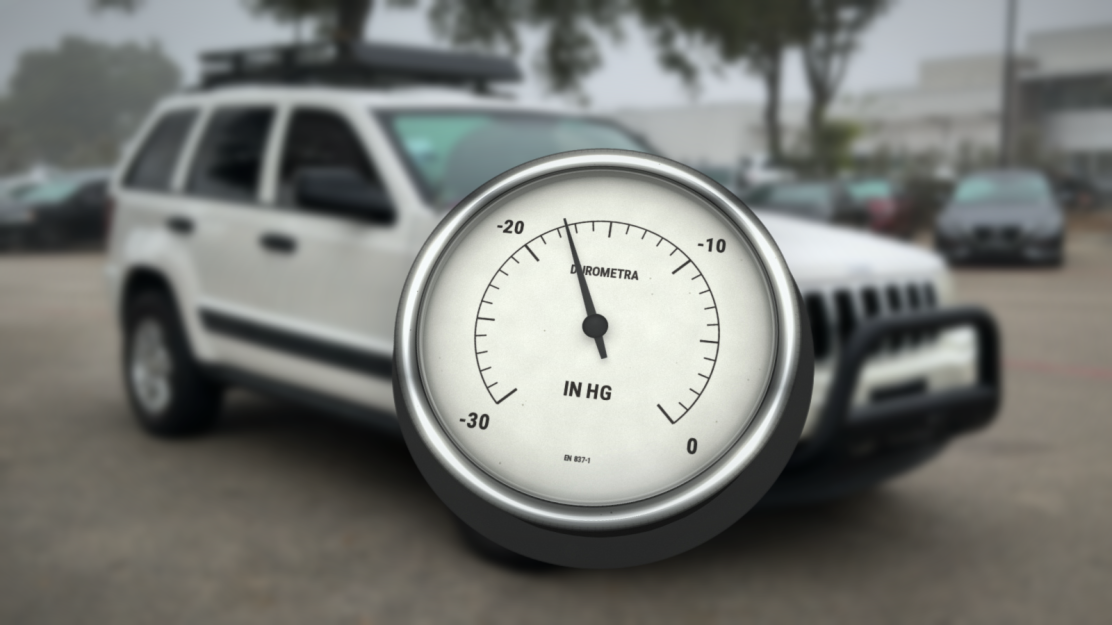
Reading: -17.5 inHg
